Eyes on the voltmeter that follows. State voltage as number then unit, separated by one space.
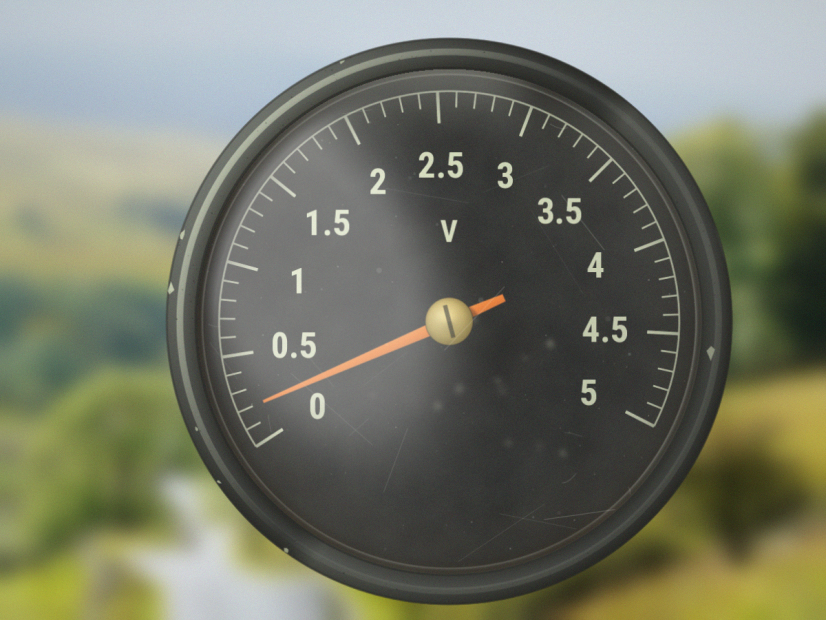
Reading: 0.2 V
